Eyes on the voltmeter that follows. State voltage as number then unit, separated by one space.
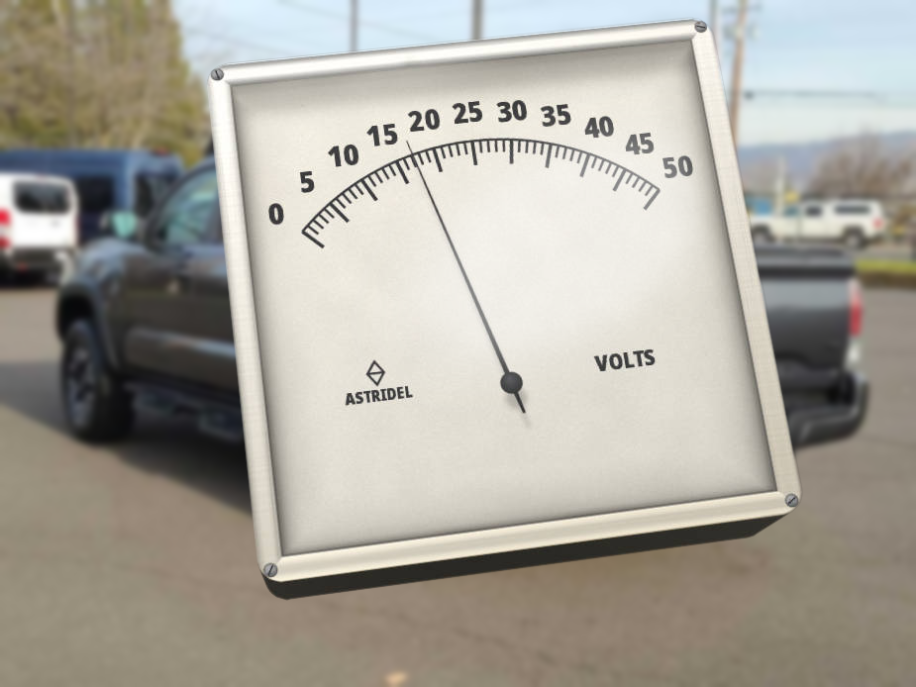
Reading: 17 V
